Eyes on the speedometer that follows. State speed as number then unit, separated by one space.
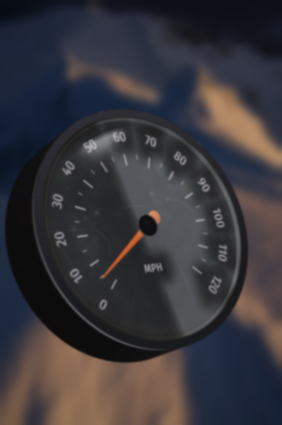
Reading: 5 mph
